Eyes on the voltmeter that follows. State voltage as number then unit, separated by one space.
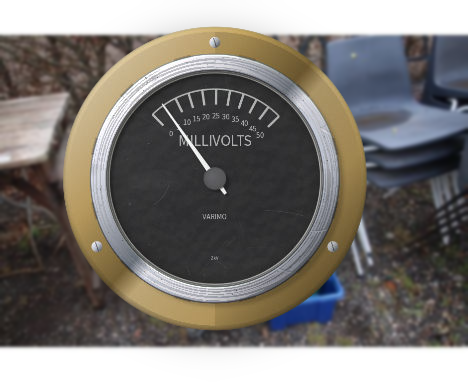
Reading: 5 mV
